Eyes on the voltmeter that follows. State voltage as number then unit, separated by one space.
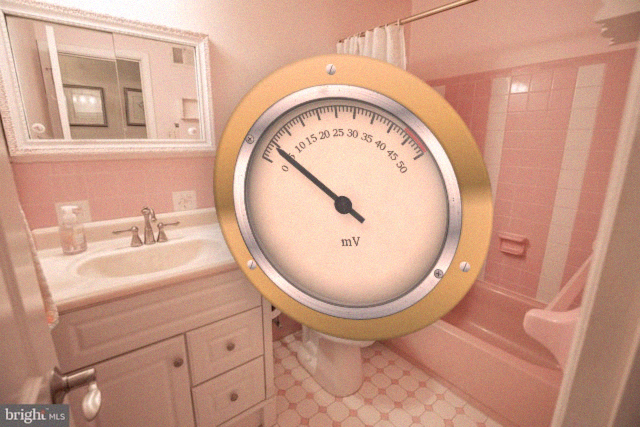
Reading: 5 mV
